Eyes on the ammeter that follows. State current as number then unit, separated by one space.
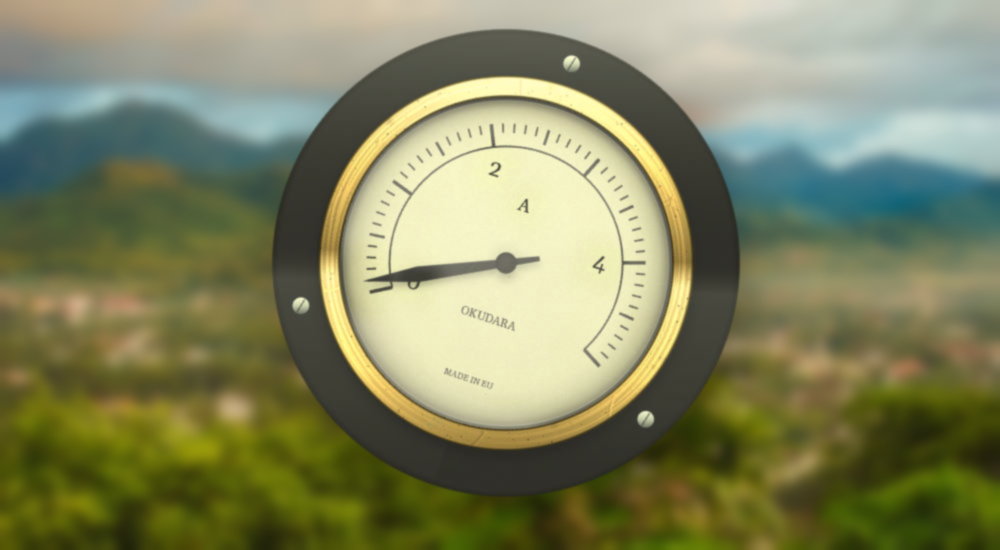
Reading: 0.1 A
